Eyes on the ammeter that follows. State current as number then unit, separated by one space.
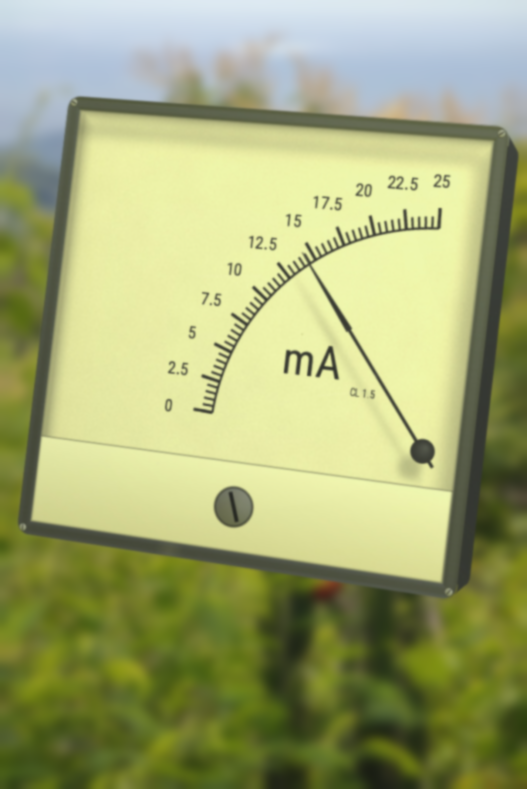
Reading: 14.5 mA
